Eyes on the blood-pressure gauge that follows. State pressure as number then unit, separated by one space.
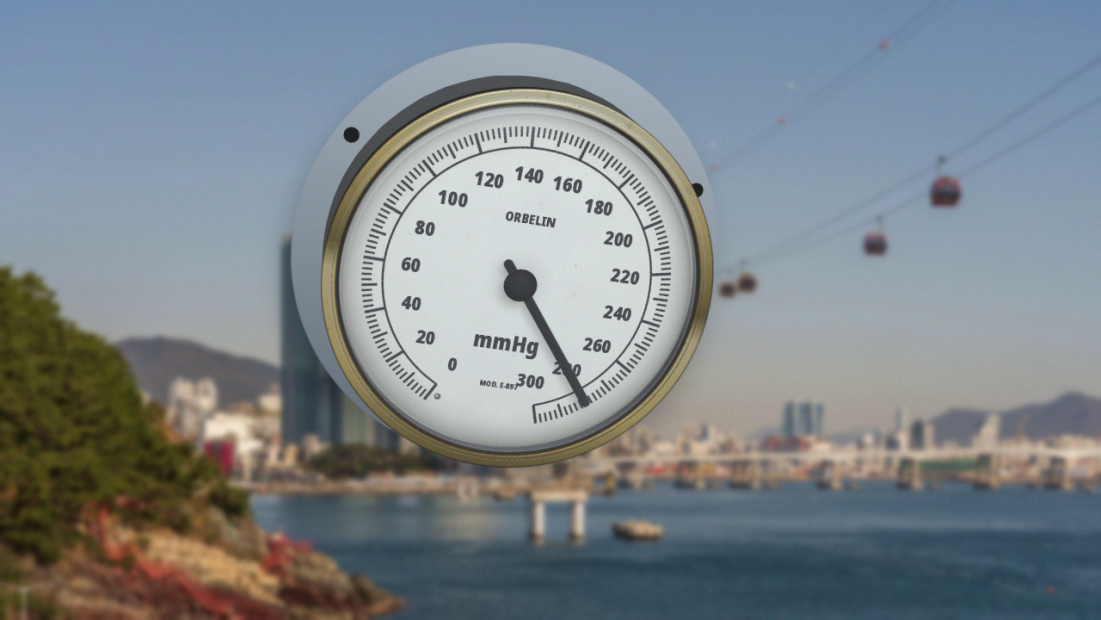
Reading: 280 mmHg
